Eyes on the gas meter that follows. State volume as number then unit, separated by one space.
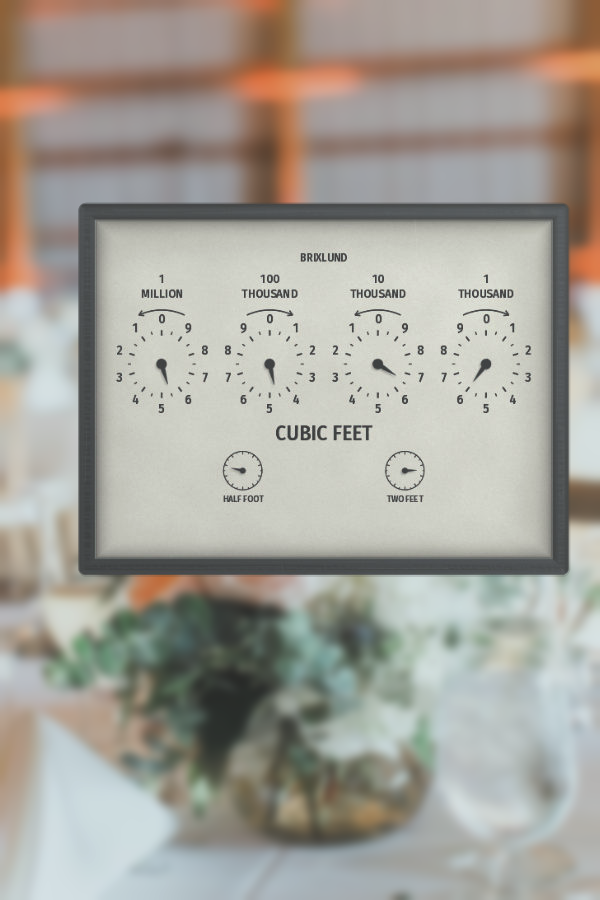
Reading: 546600 ft³
